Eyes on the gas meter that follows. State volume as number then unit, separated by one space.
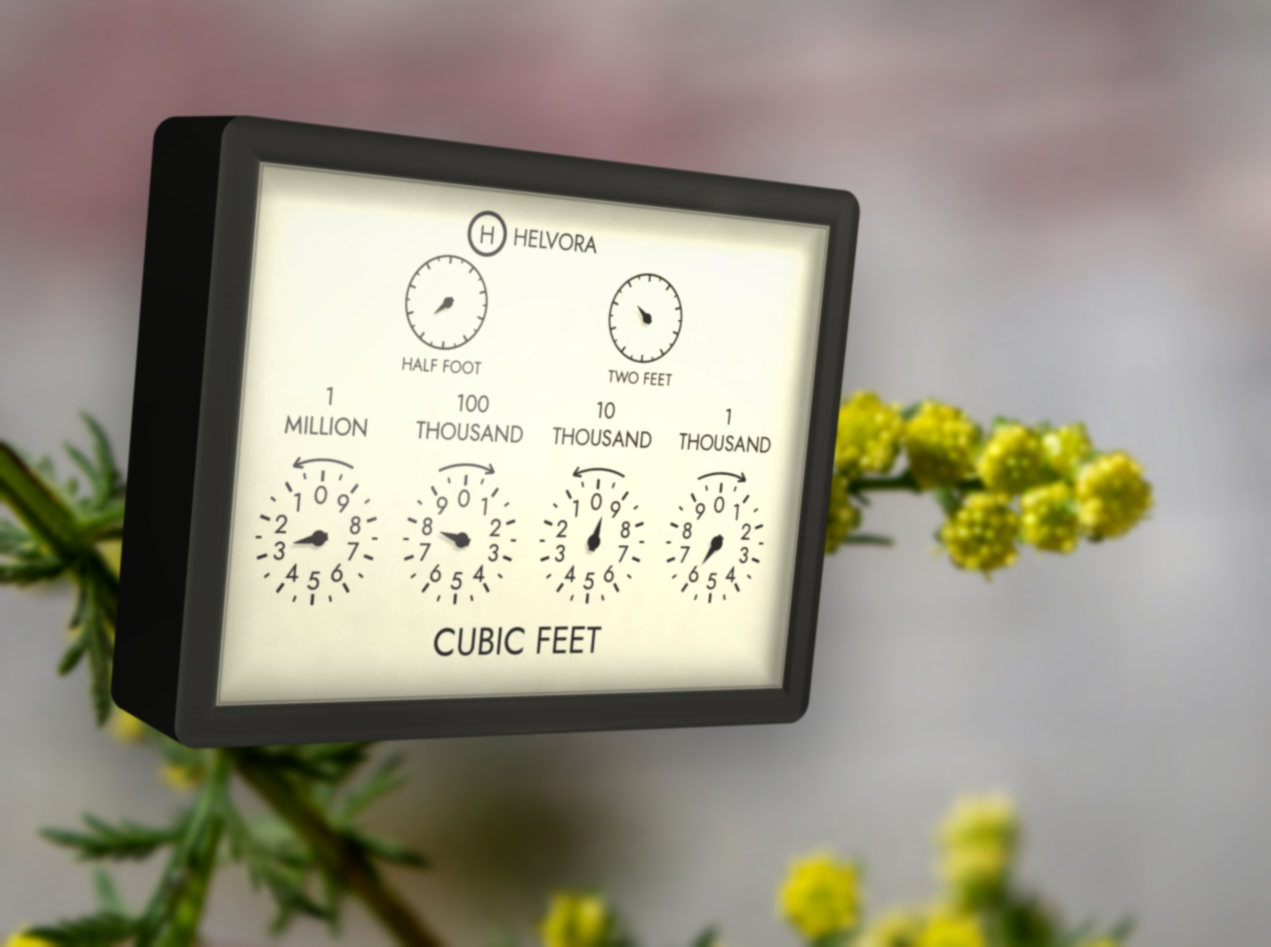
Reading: 279600 ft³
